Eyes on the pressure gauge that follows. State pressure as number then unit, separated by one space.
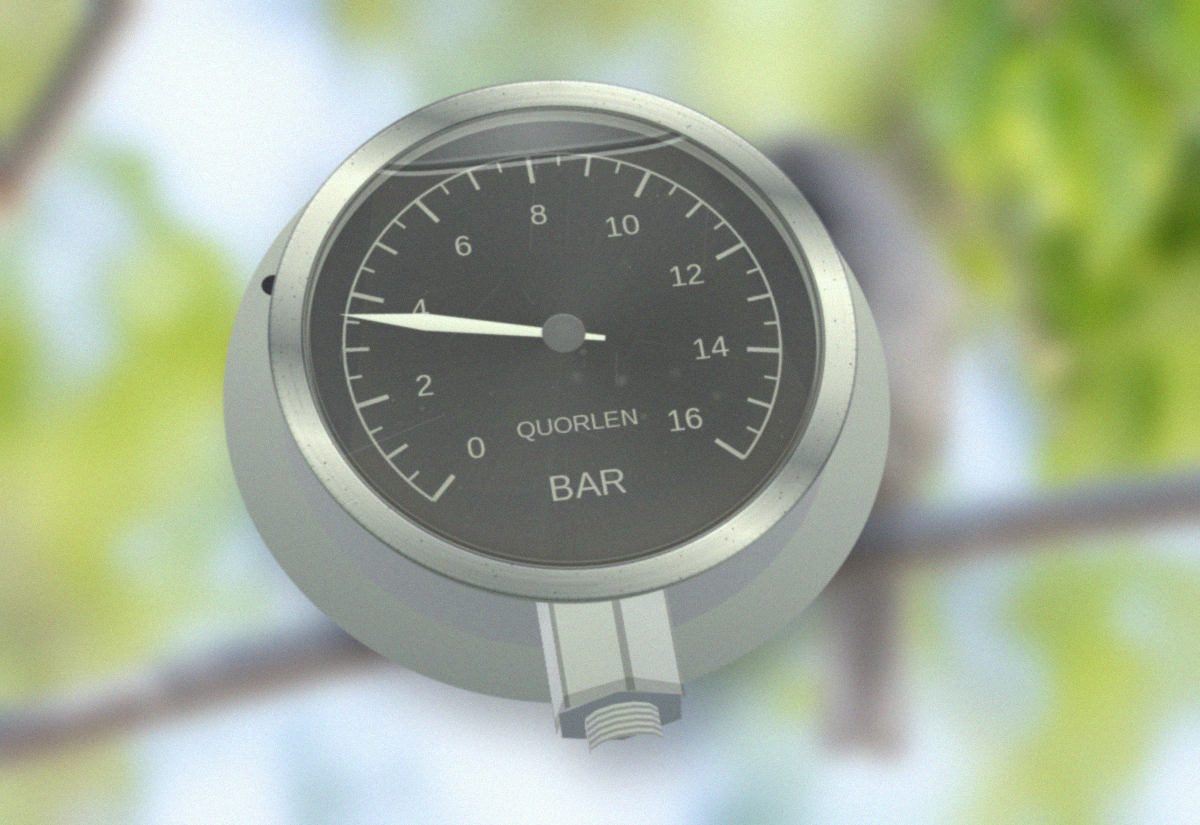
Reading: 3.5 bar
